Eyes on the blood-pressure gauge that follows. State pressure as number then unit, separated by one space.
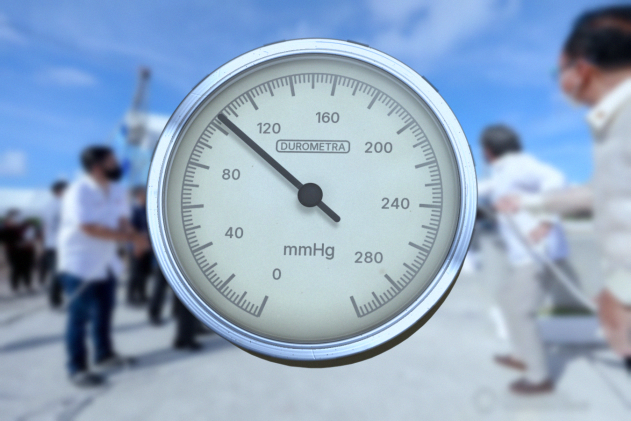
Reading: 104 mmHg
